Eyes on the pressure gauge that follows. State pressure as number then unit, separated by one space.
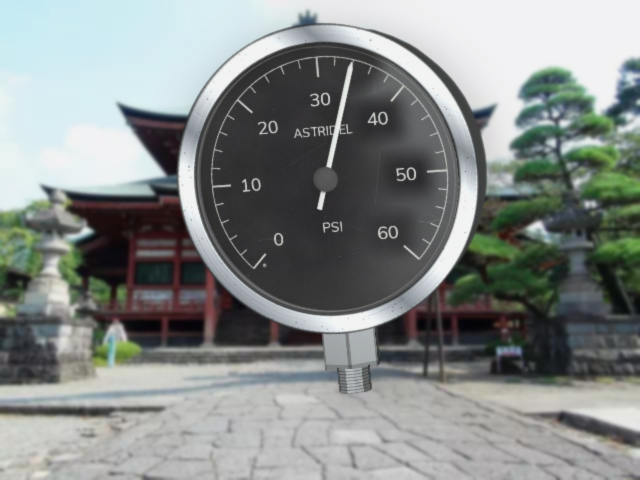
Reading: 34 psi
